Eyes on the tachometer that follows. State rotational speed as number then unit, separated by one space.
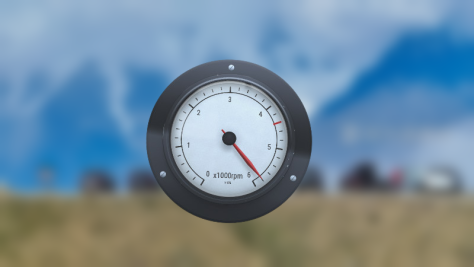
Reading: 5800 rpm
